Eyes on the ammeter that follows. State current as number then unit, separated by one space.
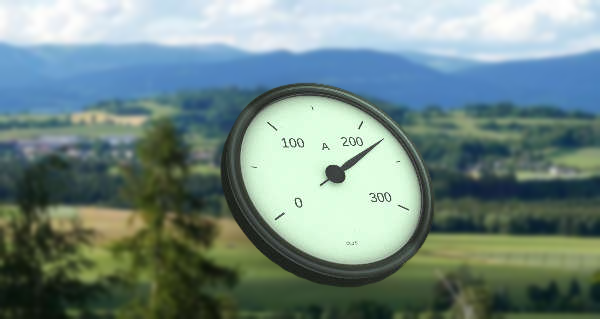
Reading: 225 A
